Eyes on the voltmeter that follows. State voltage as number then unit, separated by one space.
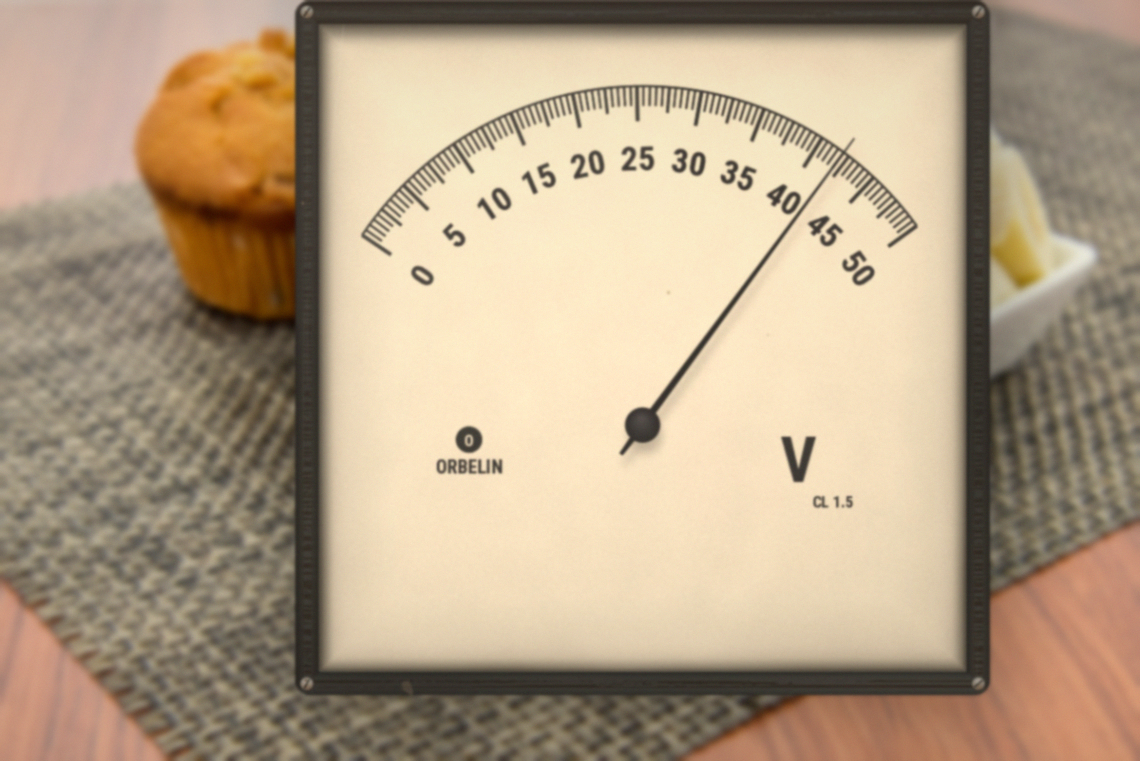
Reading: 42 V
